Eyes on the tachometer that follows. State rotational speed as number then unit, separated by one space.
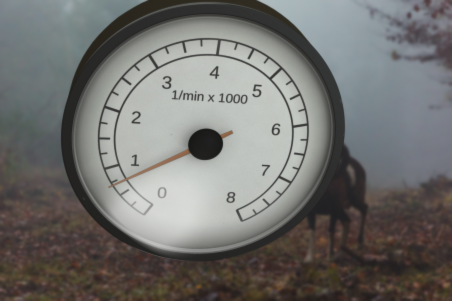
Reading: 750 rpm
